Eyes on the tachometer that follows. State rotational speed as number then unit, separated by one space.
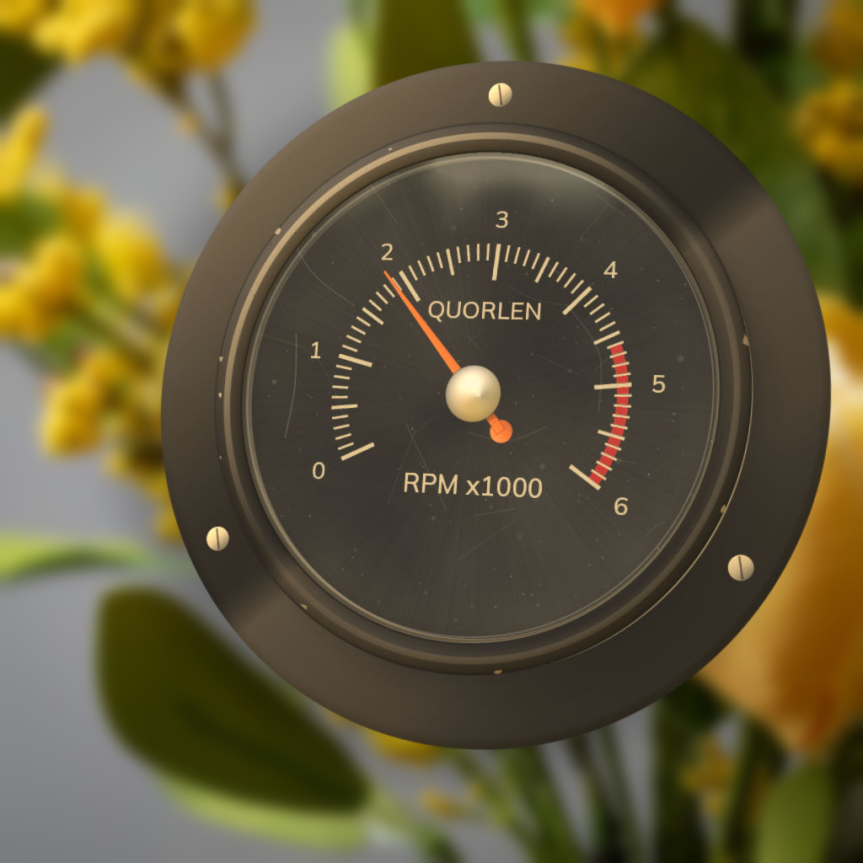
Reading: 1900 rpm
